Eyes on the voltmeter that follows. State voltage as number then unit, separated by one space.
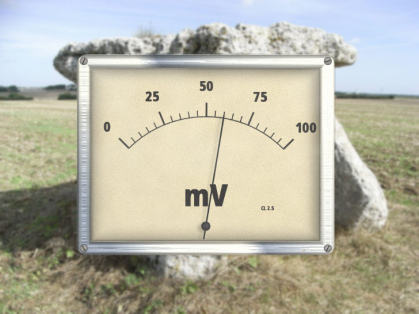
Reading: 60 mV
